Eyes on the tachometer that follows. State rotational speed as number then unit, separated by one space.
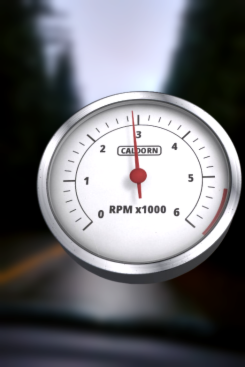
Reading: 2900 rpm
